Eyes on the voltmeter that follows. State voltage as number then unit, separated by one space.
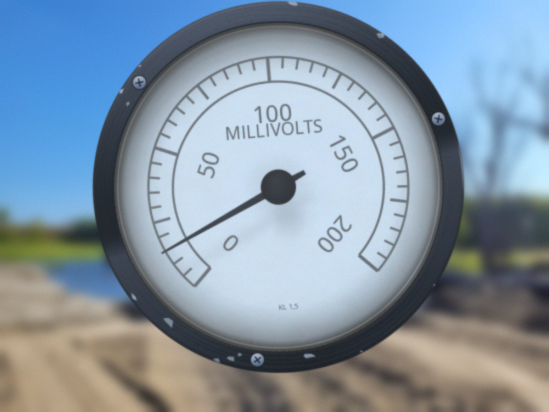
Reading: 15 mV
